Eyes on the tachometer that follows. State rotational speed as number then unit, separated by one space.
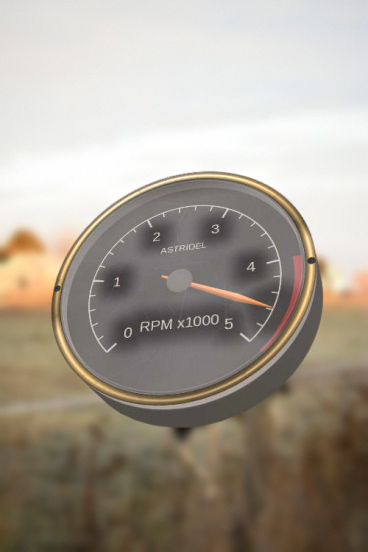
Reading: 4600 rpm
